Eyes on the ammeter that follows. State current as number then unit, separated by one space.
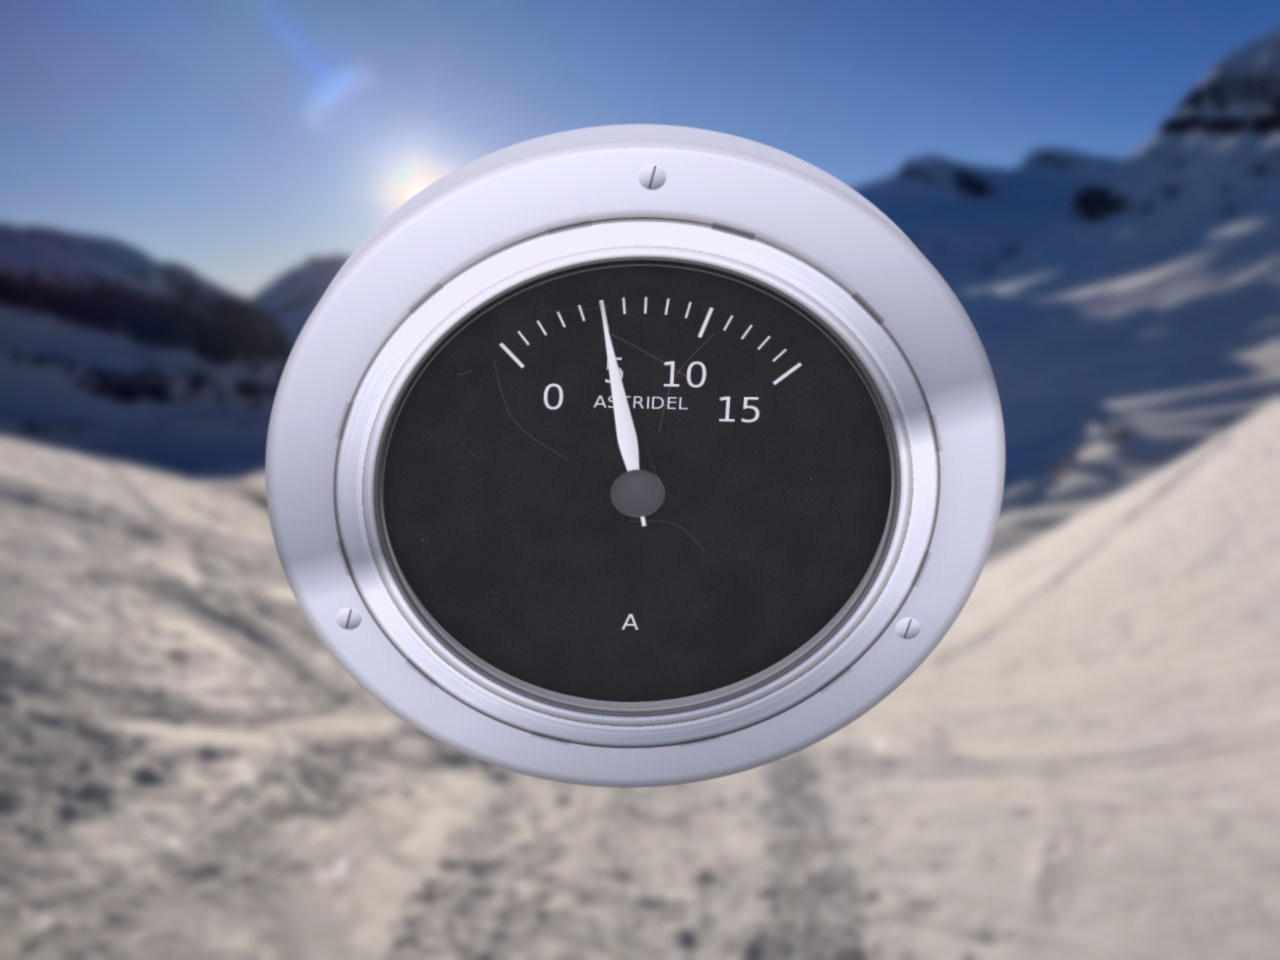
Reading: 5 A
